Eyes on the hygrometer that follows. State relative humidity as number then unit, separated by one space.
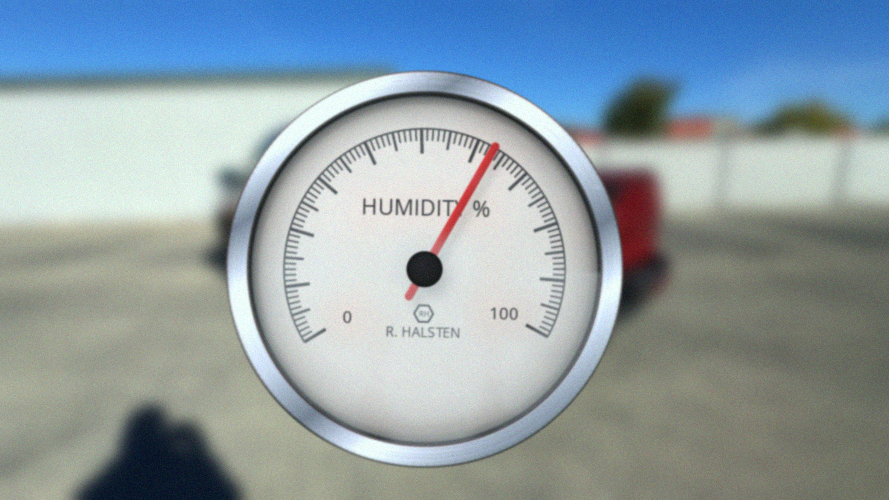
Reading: 63 %
